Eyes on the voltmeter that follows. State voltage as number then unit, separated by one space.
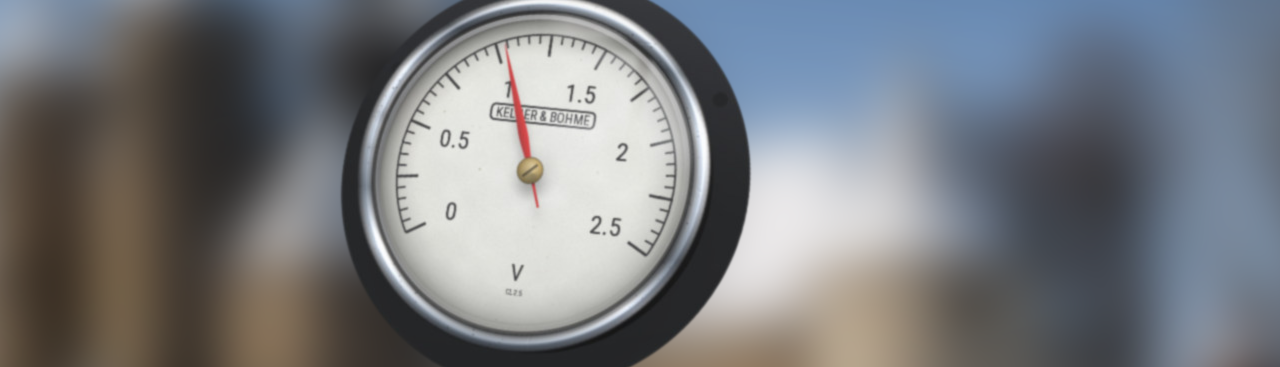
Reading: 1.05 V
